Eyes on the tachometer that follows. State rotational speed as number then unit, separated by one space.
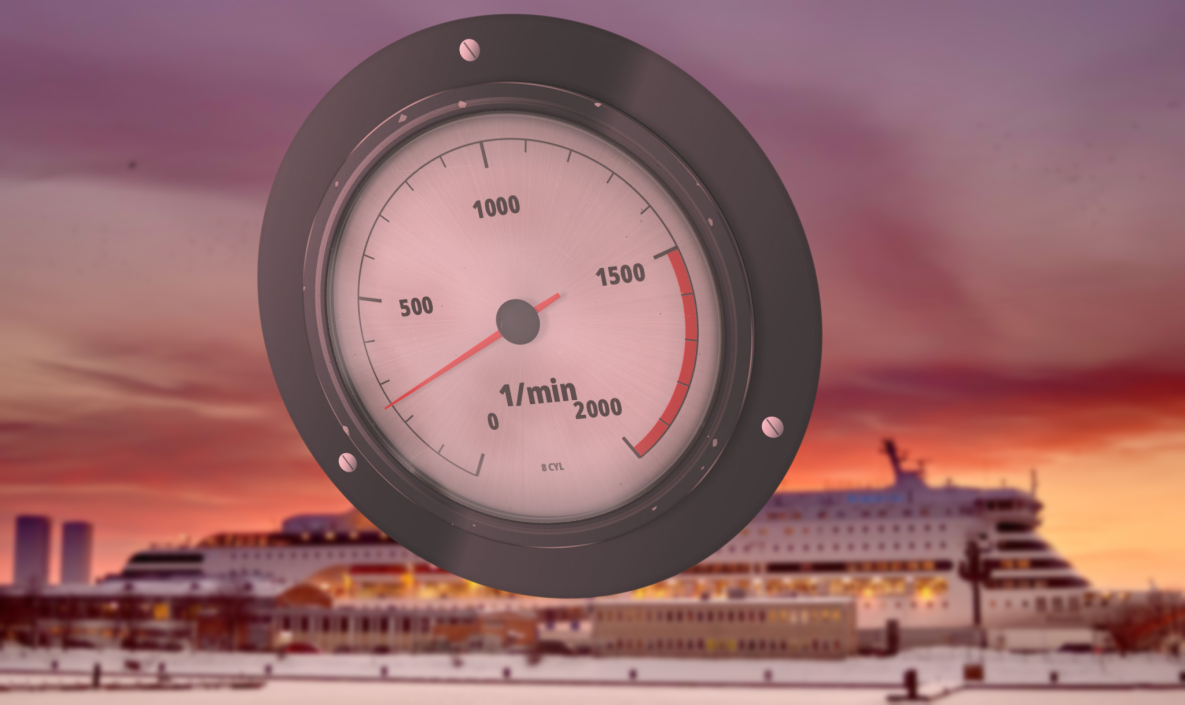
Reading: 250 rpm
